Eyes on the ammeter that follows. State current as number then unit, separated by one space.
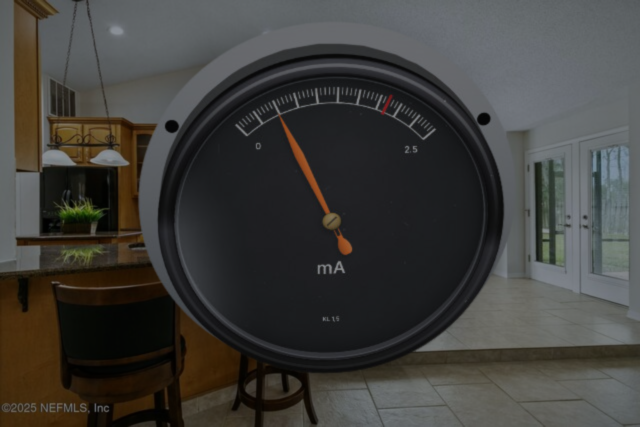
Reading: 0.5 mA
